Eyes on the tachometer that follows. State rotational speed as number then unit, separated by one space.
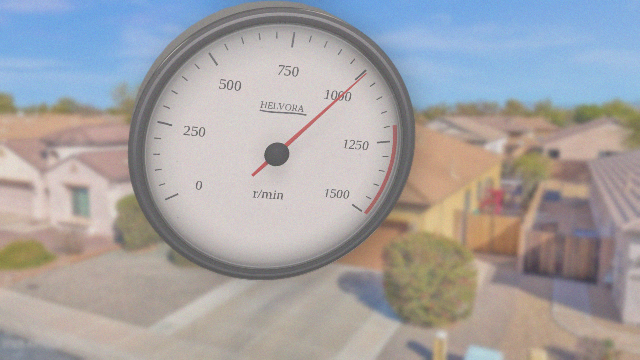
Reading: 1000 rpm
